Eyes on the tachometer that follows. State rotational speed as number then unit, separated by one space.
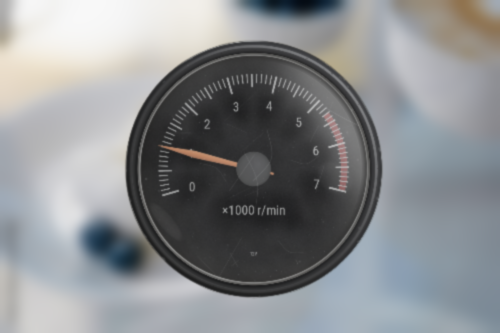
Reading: 1000 rpm
